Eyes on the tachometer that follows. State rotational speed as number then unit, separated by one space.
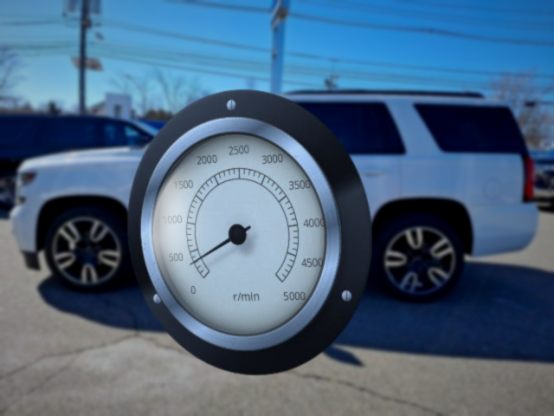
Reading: 300 rpm
